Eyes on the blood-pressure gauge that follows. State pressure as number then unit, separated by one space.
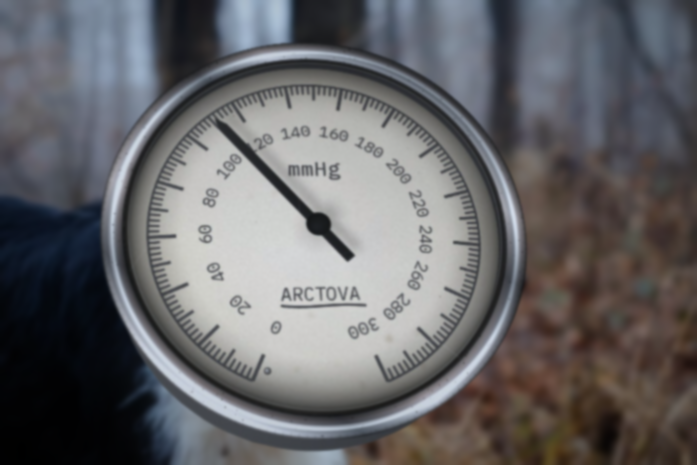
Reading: 110 mmHg
